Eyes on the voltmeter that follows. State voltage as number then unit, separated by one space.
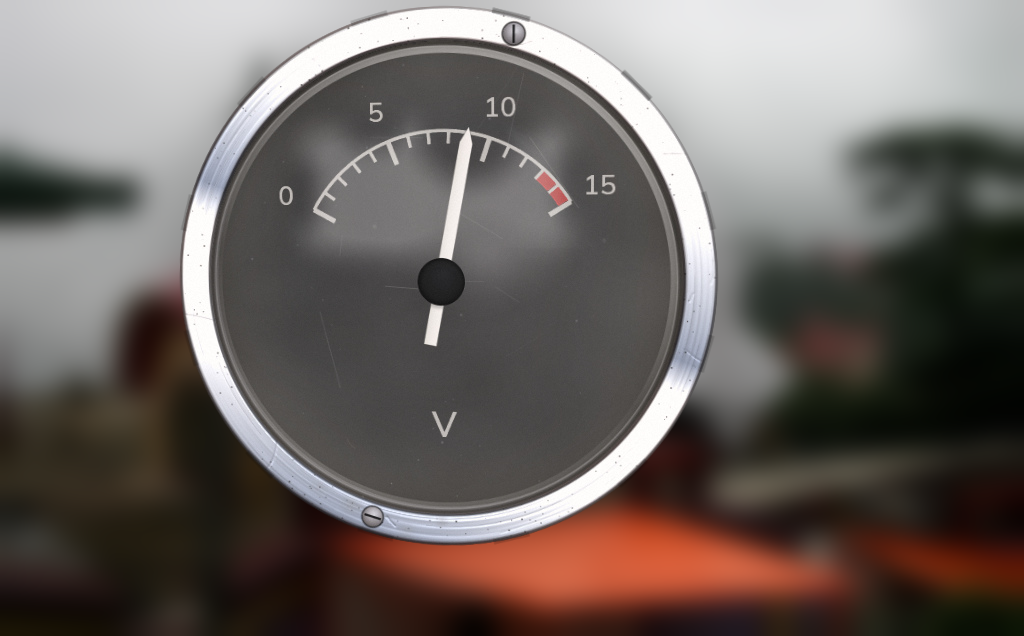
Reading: 9 V
